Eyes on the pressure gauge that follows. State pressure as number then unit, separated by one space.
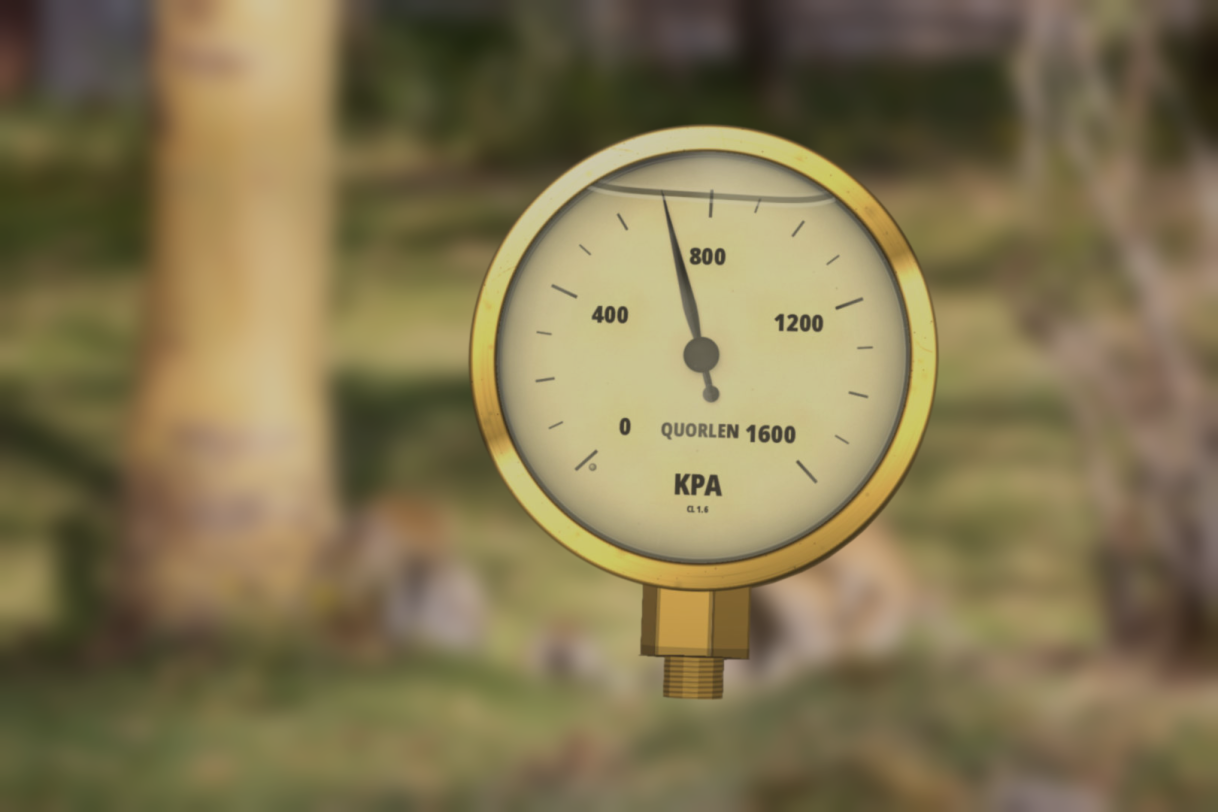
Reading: 700 kPa
